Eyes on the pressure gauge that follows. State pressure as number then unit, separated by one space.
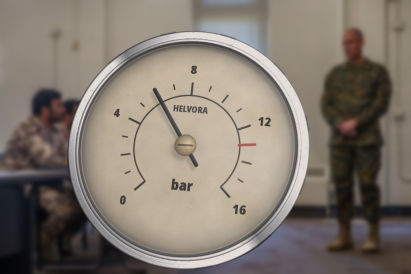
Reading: 6 bar
